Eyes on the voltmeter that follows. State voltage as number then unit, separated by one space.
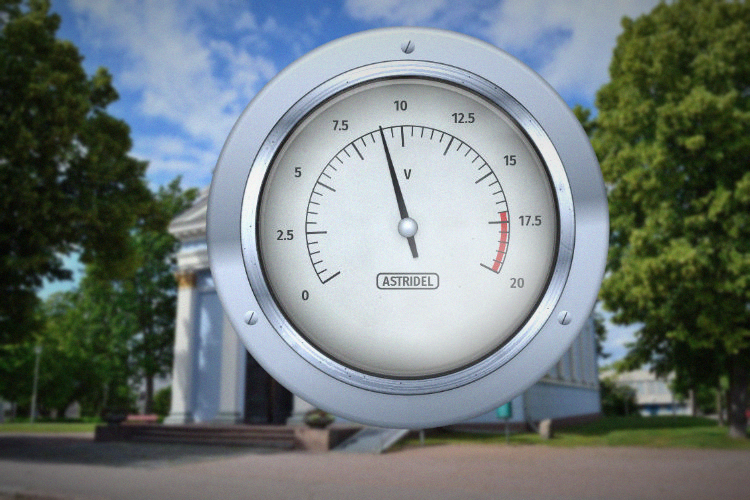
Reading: 9 V
